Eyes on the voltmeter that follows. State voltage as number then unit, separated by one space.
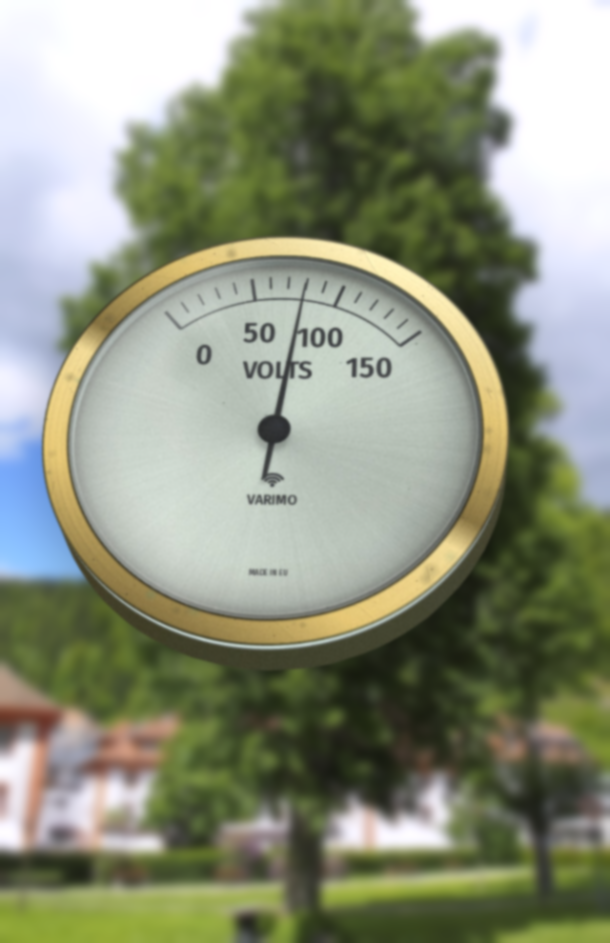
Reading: 80 V
